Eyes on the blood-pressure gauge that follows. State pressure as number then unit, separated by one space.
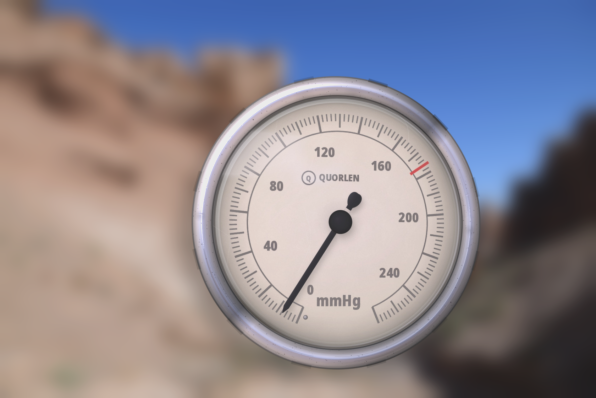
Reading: 8 mmHg
